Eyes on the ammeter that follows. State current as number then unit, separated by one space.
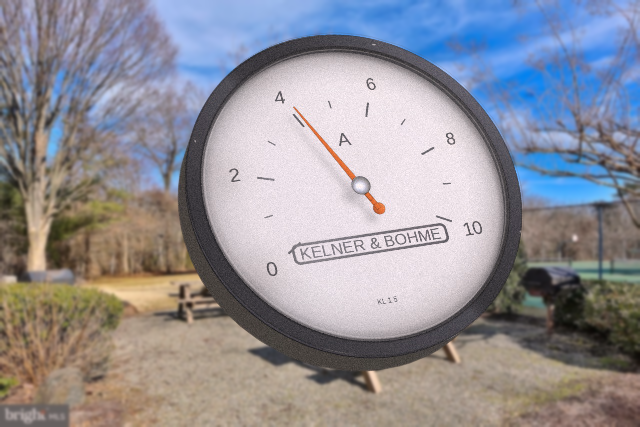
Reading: 4 A
